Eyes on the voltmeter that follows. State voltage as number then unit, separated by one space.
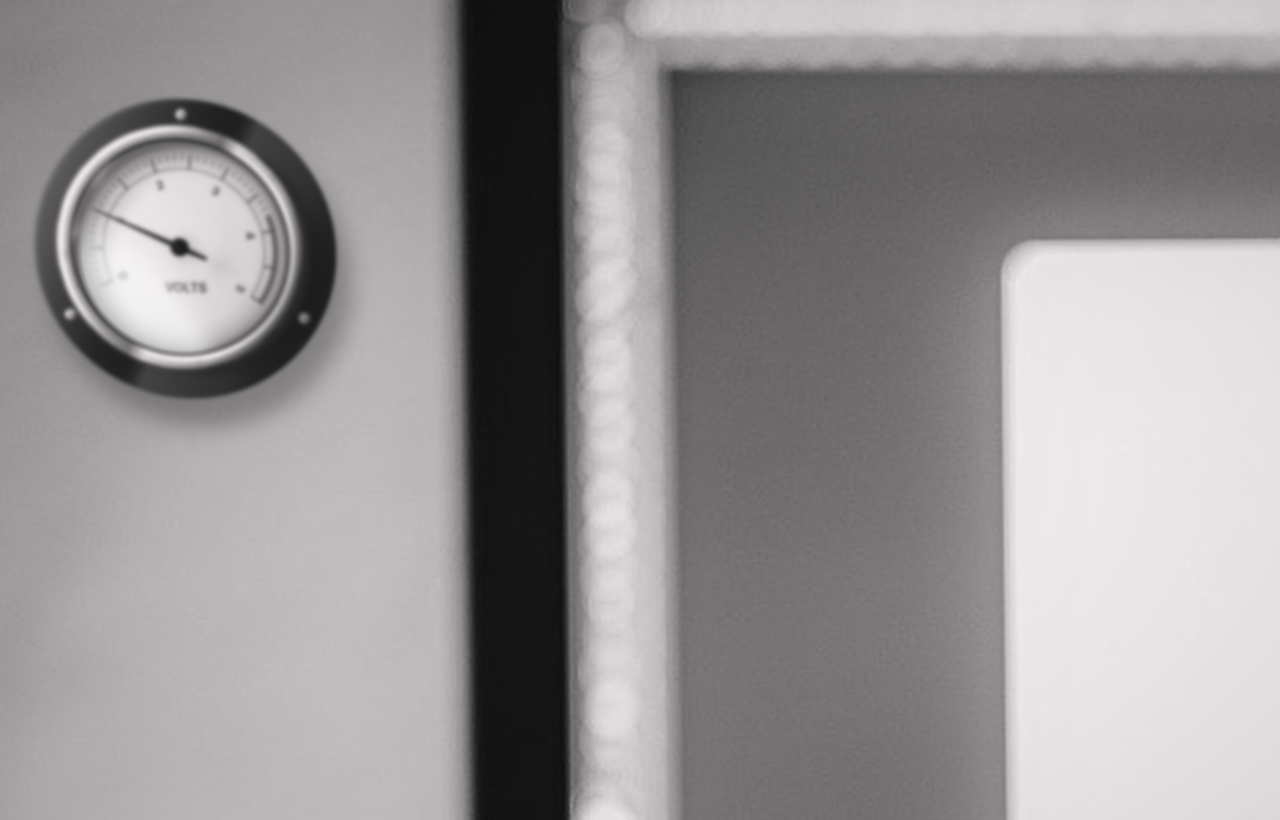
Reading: 1 V
